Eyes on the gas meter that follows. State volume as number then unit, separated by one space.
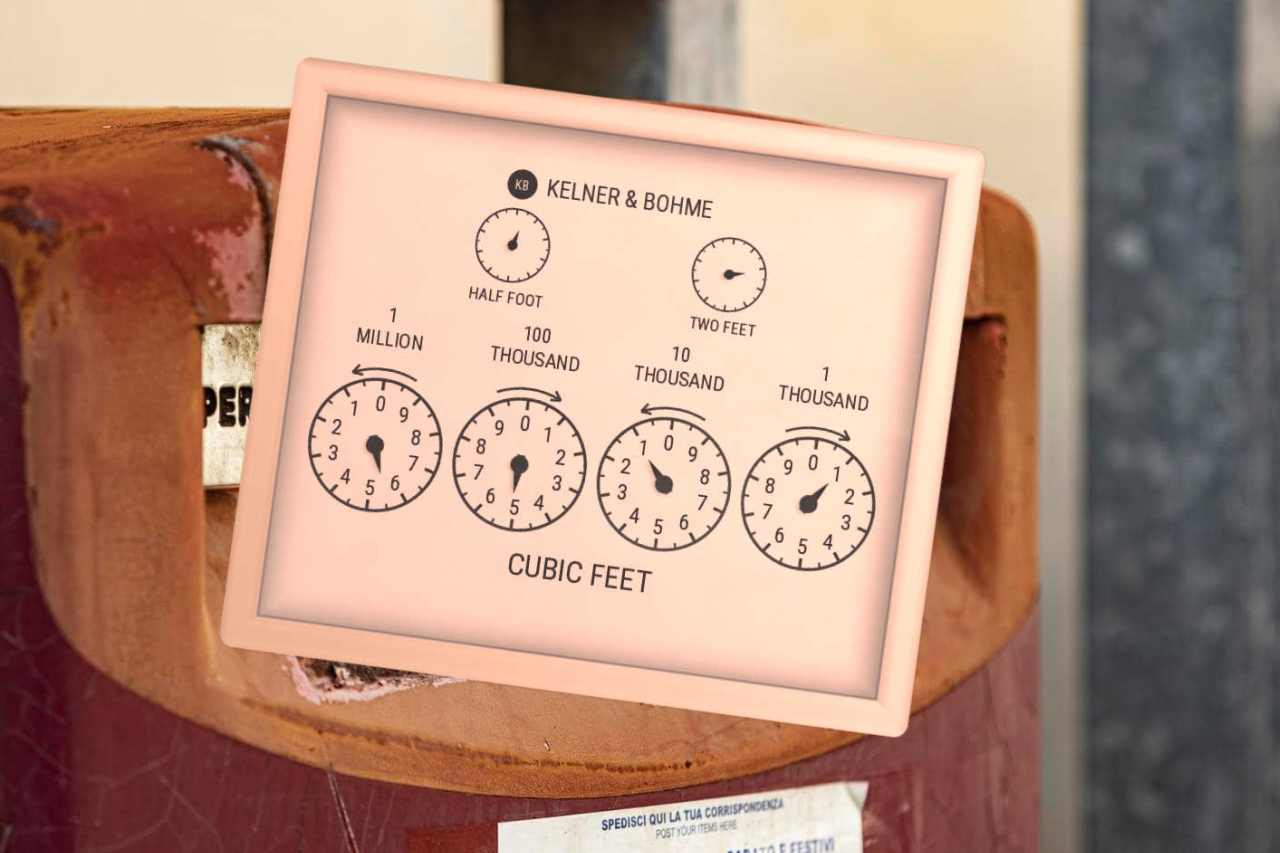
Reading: 551100 ft³
